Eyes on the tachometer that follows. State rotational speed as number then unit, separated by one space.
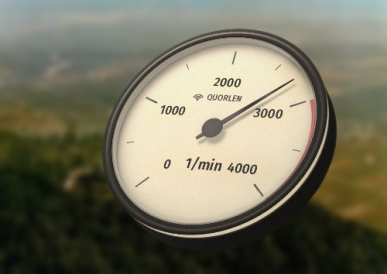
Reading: 2750 rpm
